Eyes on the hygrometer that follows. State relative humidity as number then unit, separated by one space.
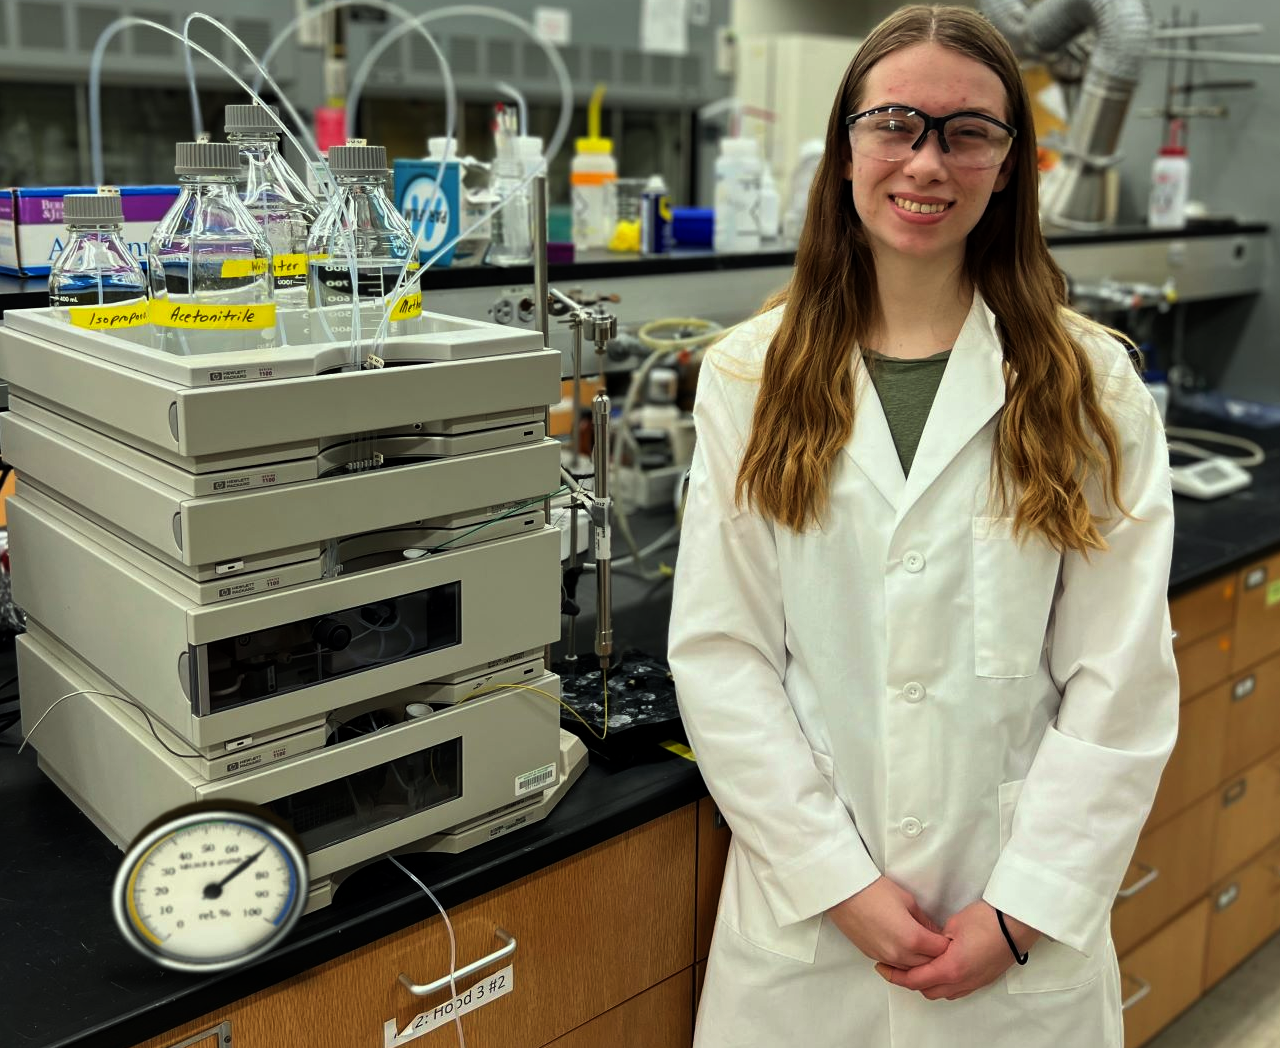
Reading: 70 %
